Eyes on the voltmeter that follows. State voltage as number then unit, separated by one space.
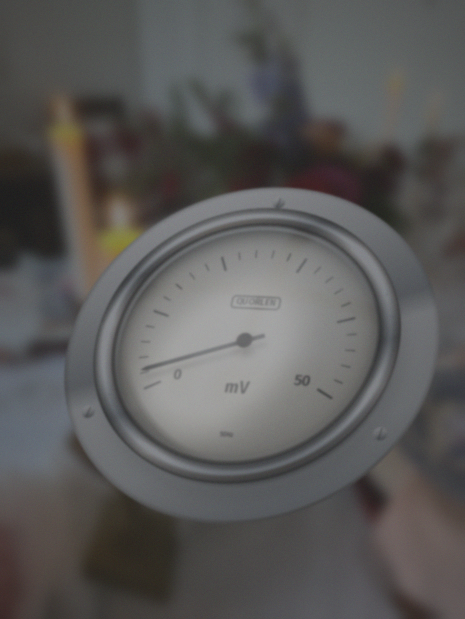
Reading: 2 mV
